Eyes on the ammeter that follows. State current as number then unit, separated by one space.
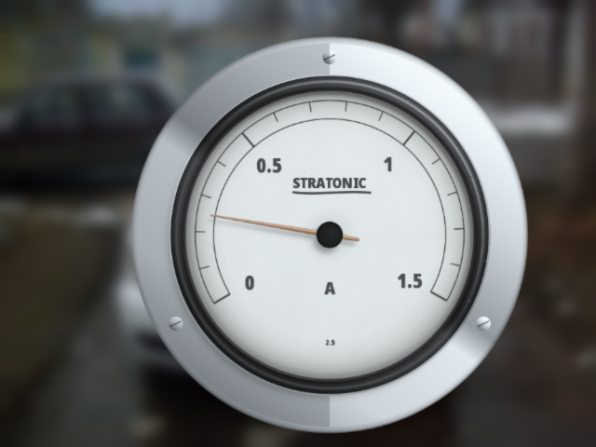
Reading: 0.25 A
